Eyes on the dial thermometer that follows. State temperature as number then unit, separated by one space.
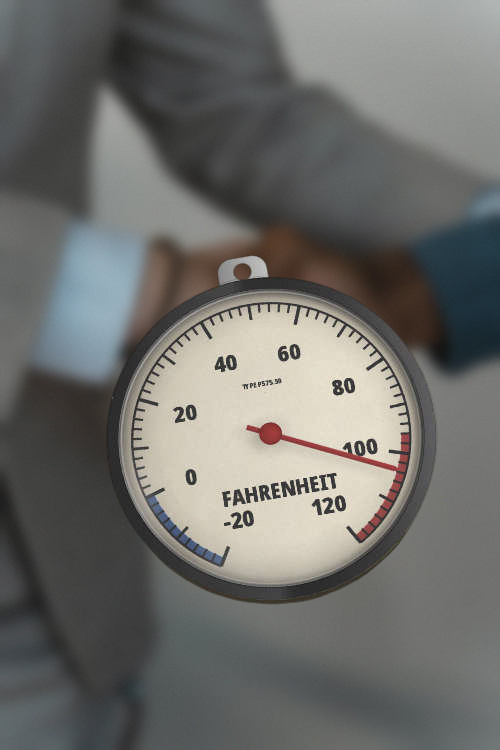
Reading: 104 °F
